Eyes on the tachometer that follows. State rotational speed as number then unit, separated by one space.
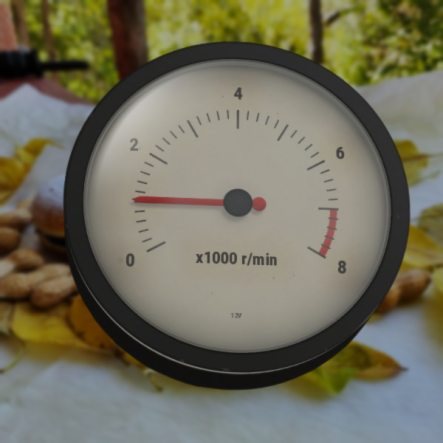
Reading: 1000 rpm
